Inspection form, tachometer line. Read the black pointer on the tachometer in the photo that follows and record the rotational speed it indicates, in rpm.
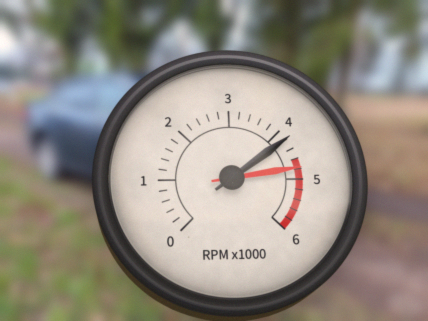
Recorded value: 4200 rpm
